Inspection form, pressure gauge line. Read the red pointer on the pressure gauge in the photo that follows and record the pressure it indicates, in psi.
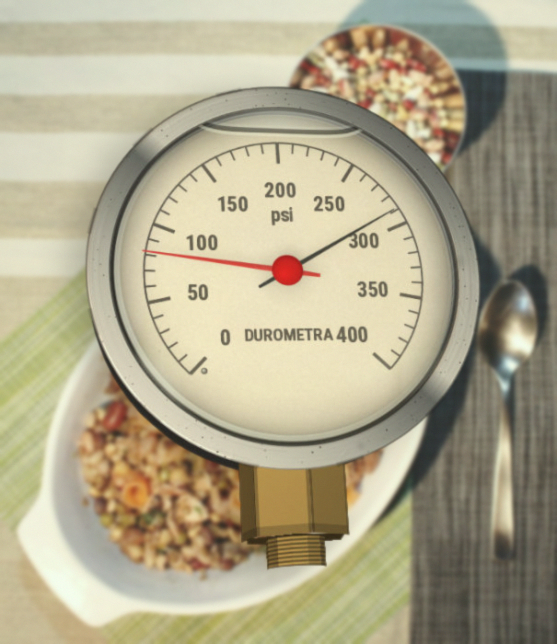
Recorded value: 80 psi
